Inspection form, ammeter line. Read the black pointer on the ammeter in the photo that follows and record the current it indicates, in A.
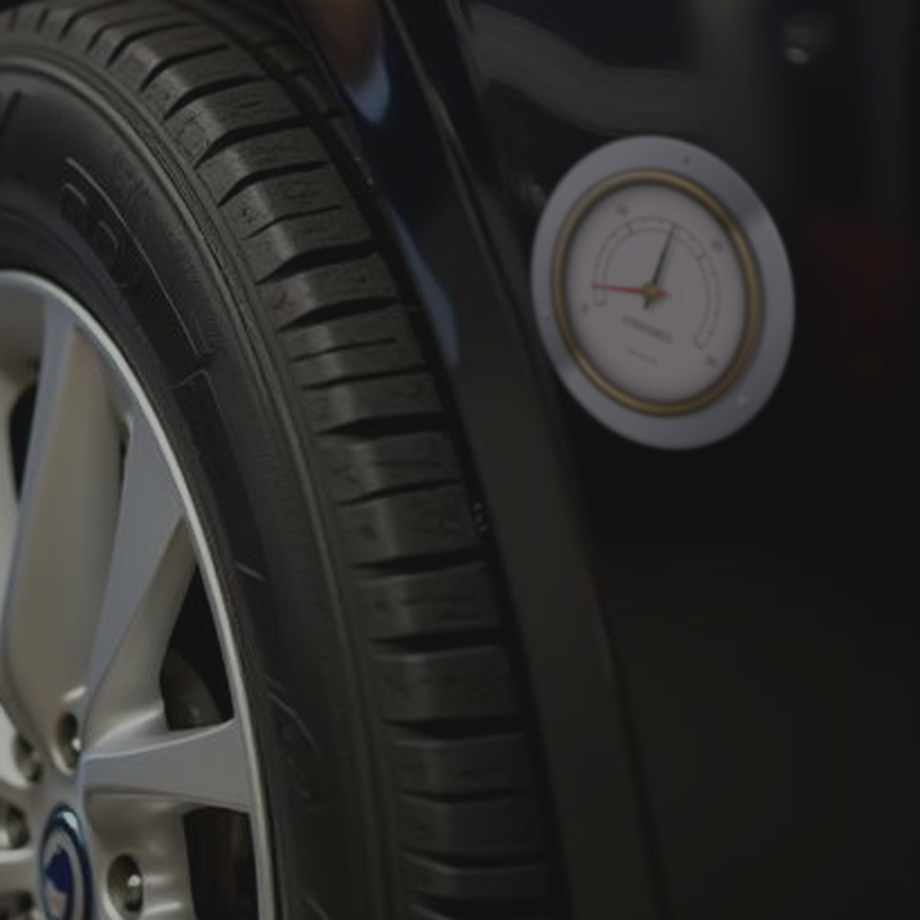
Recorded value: 16 A
